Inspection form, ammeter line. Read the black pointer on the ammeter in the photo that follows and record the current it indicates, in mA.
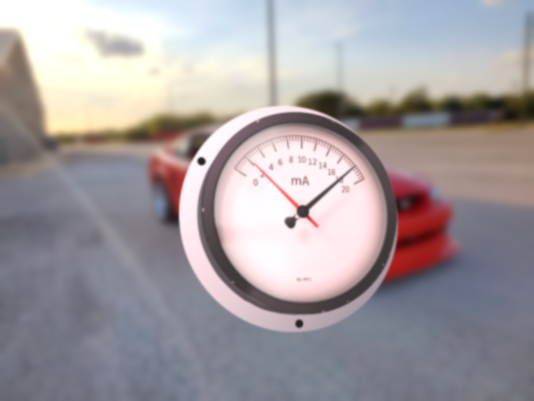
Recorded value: 18 mA
